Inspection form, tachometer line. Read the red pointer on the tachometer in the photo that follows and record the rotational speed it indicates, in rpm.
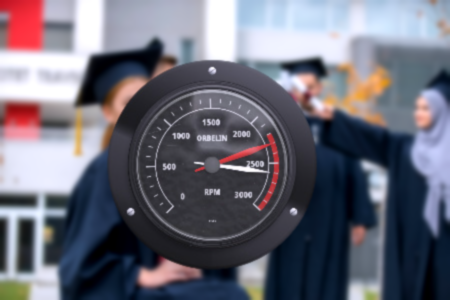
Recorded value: 2300 rpm
